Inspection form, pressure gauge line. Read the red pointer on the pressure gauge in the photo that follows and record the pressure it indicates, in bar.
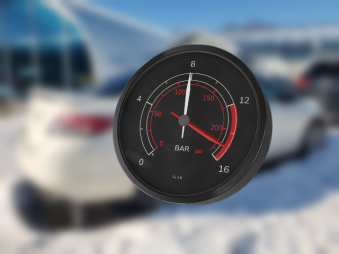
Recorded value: 15 bar
